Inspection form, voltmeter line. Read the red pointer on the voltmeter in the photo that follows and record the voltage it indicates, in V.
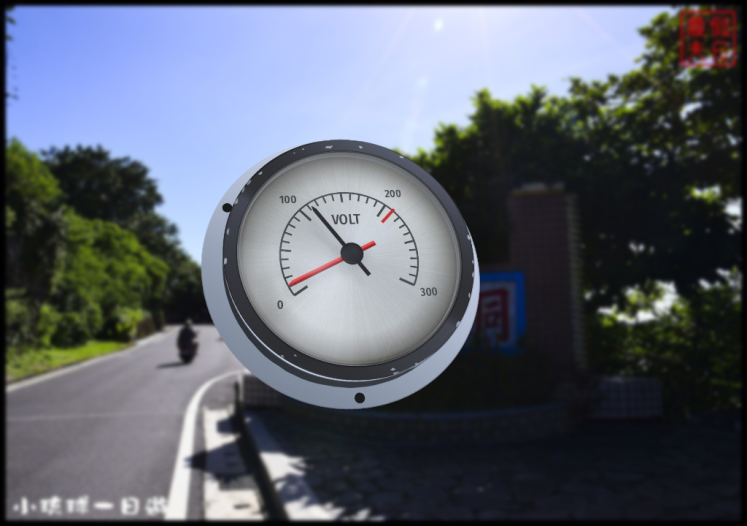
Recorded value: 10 V
